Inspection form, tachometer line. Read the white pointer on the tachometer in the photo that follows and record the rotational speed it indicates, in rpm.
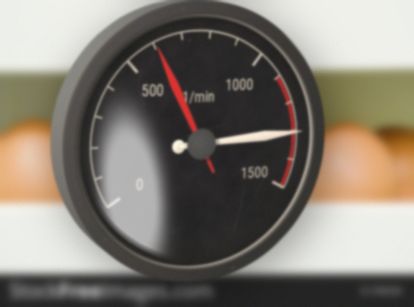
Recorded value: 1300 rpm
